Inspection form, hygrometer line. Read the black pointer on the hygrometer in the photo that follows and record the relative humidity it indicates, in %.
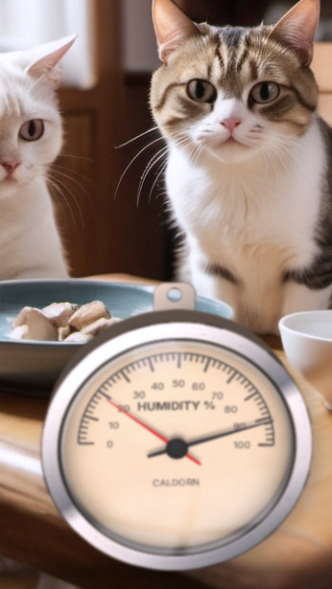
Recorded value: 90 %
